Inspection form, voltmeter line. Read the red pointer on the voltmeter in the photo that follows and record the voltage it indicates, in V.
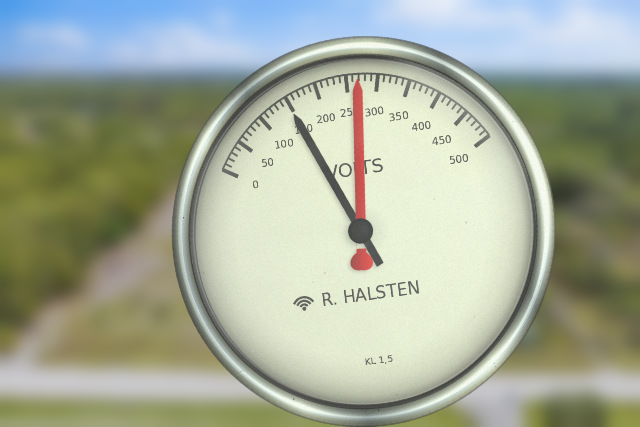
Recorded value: 270 V
